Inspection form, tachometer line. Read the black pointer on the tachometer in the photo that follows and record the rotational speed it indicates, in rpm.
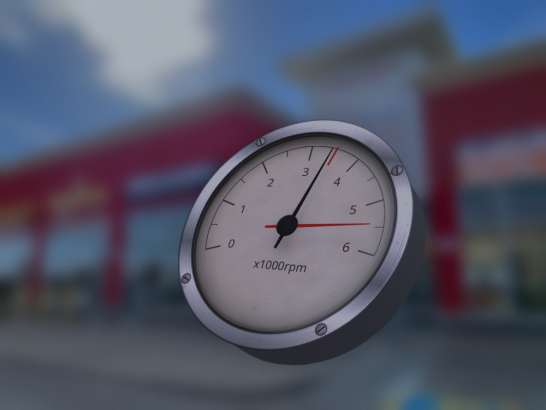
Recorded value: 3500 rpm
